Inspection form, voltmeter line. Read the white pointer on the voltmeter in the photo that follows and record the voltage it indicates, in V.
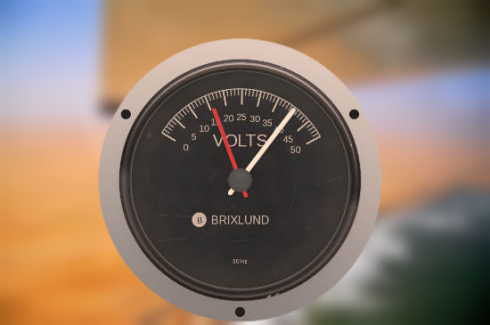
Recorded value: 40 V
